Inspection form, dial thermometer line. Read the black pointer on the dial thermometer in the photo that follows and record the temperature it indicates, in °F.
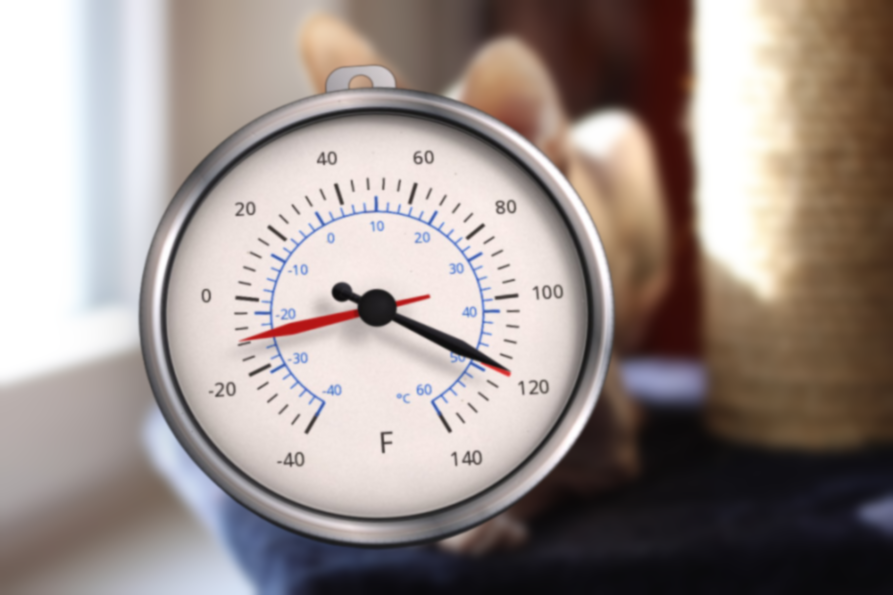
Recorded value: 120 °F
